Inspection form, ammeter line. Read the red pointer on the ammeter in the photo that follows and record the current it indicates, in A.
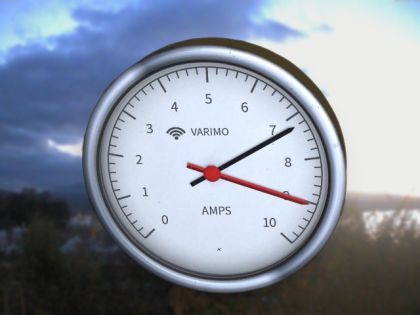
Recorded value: 9 A
